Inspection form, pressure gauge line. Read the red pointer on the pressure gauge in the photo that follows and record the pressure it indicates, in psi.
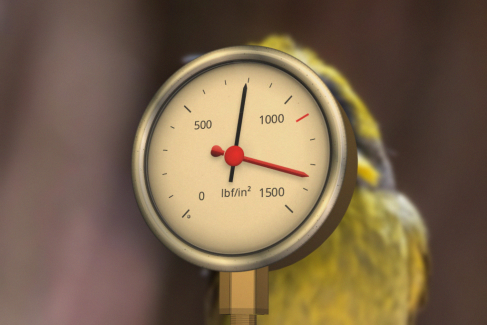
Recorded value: 1350 psi
